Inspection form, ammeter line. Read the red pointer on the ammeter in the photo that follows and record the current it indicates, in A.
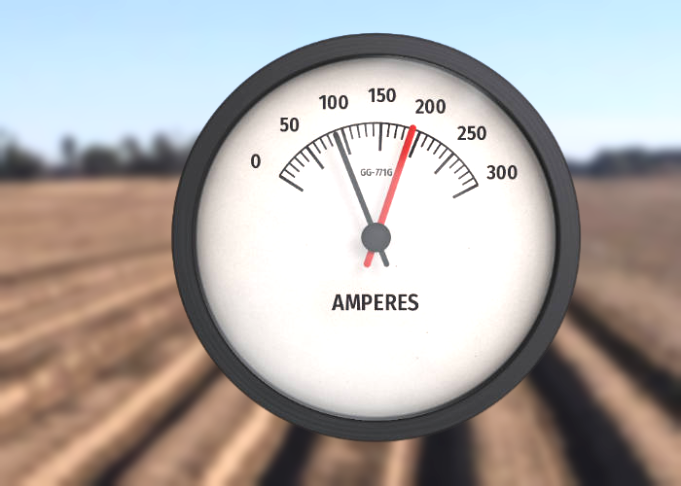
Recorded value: 190 A
